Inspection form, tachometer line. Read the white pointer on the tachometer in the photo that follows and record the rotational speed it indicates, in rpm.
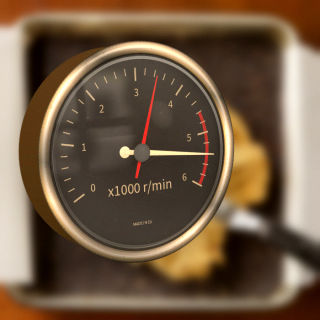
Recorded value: 5400 rpm
